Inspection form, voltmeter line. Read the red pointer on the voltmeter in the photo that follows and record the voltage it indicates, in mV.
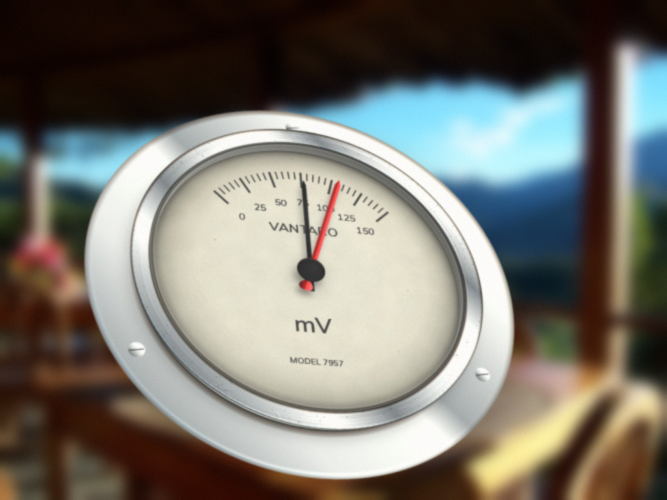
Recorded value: 105 mV
